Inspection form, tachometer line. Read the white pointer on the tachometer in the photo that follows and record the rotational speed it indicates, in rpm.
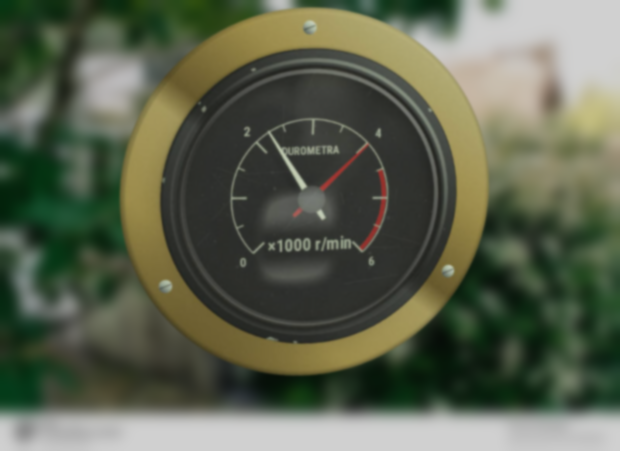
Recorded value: 2250 rpm
